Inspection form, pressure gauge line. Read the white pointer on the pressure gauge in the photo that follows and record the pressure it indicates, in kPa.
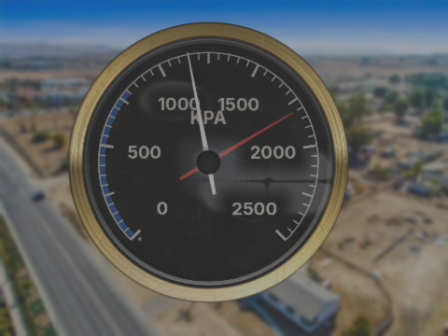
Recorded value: 1150 kPa
